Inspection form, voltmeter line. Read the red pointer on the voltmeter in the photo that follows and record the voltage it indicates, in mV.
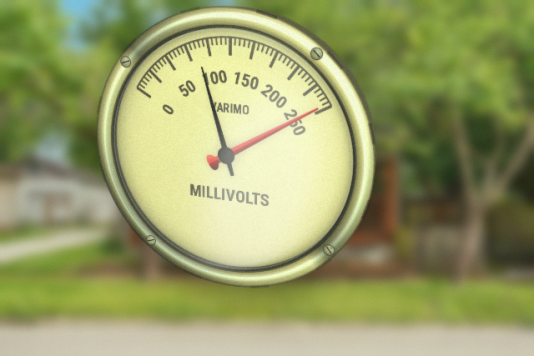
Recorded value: 245 mV
